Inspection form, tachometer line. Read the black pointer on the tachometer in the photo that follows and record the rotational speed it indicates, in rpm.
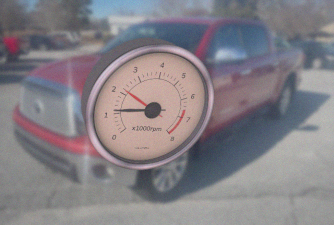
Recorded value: 1200 rpm
